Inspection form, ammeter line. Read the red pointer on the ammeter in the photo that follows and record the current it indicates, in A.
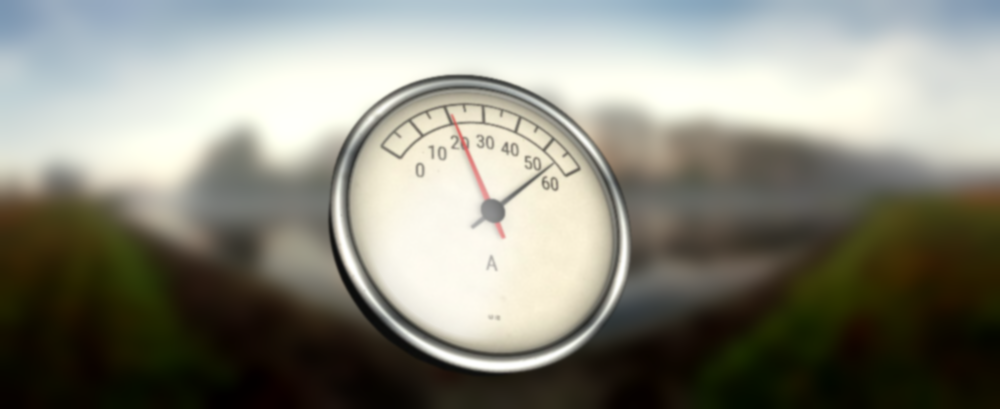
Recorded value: 20 A
